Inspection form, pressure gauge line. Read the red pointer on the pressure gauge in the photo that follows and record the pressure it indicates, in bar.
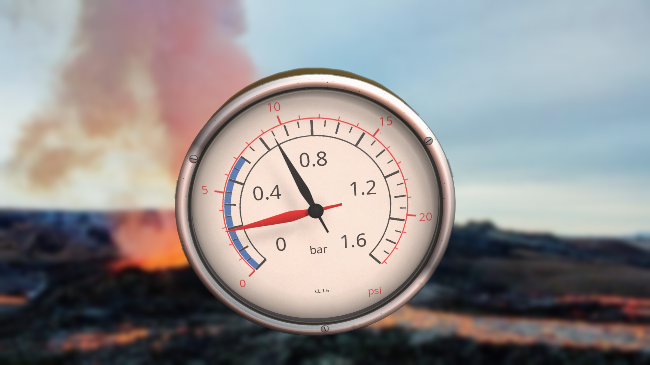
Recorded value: 0.2 bar
